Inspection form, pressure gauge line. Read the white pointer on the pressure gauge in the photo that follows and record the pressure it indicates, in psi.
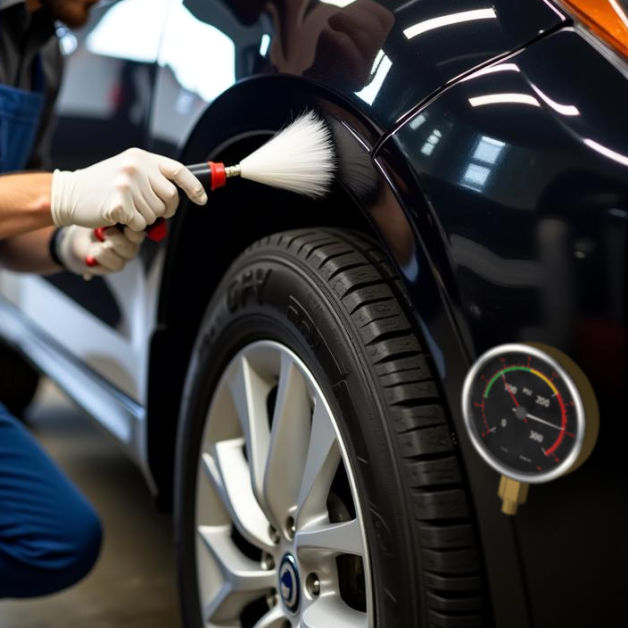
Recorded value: 250 psi
